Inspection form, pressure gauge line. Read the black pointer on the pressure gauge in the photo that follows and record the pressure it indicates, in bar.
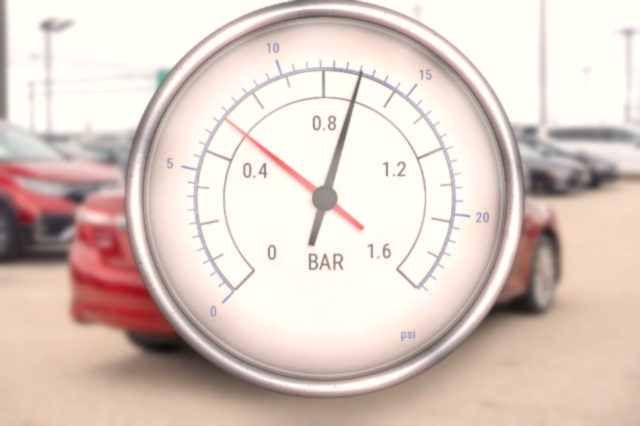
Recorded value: 0.9 bar
